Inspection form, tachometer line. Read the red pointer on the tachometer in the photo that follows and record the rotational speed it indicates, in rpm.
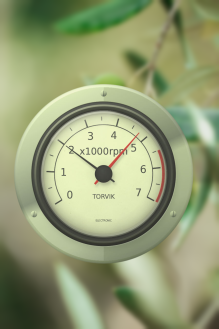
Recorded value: 4750 rpm
